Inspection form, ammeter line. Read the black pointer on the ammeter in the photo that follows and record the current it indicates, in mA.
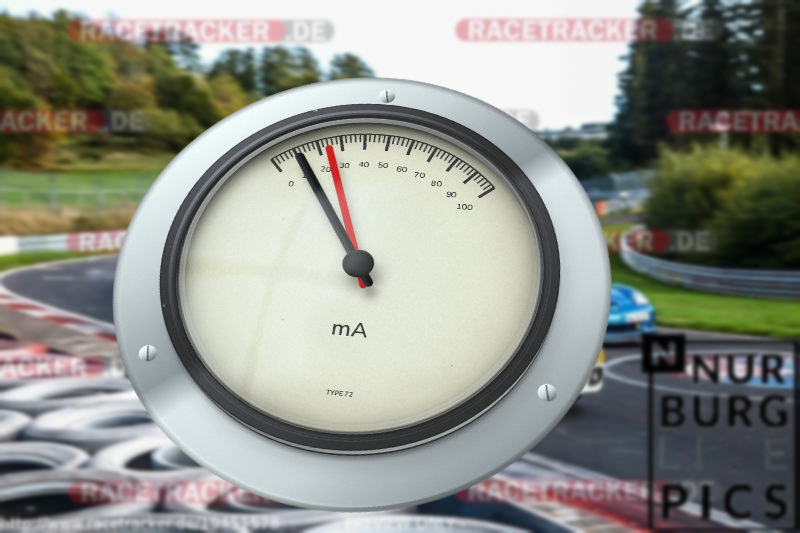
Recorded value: 10 mA
